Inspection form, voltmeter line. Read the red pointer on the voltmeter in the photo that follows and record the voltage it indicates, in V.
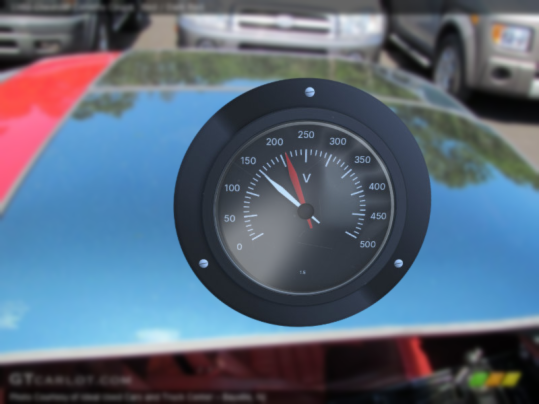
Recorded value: 210 V
